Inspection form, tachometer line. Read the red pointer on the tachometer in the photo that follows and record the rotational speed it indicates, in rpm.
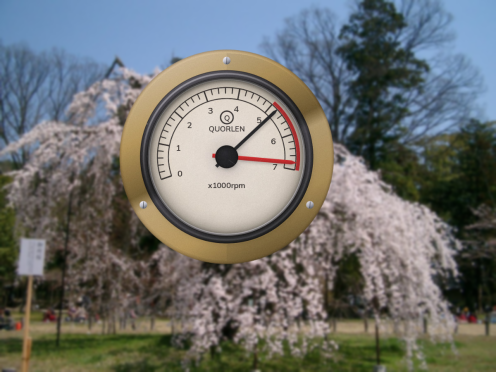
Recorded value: 6800 rpm
